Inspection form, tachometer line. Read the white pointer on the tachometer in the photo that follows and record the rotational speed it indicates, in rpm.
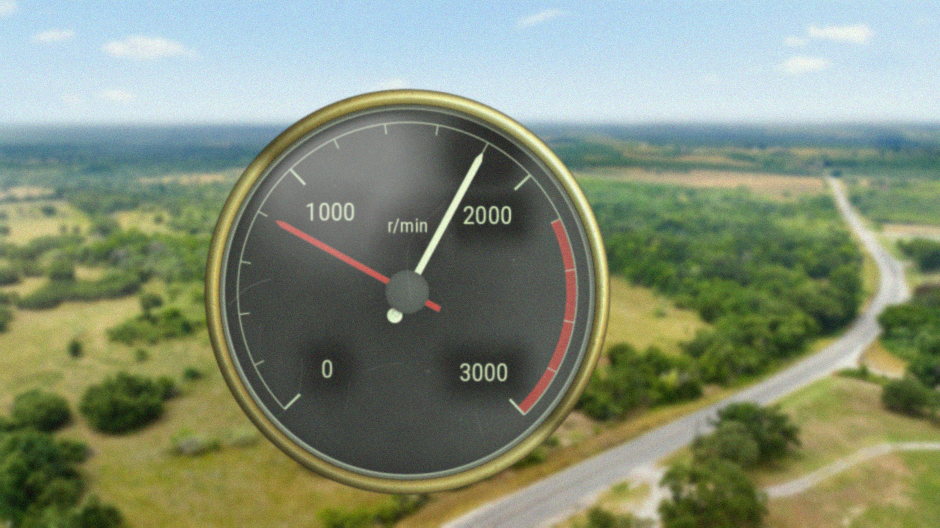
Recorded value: 1800 rpm
